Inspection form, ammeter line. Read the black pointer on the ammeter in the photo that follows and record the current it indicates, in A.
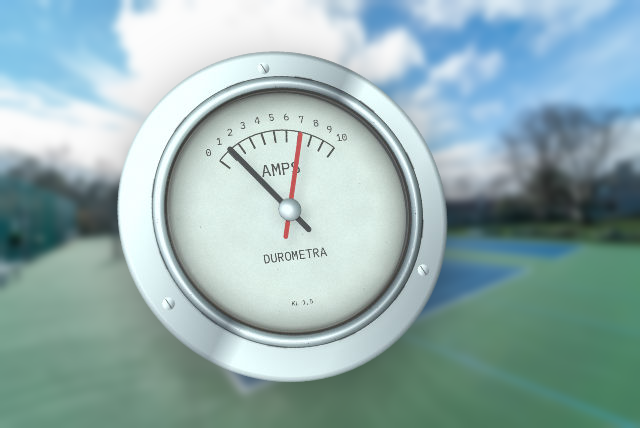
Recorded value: 1 A
